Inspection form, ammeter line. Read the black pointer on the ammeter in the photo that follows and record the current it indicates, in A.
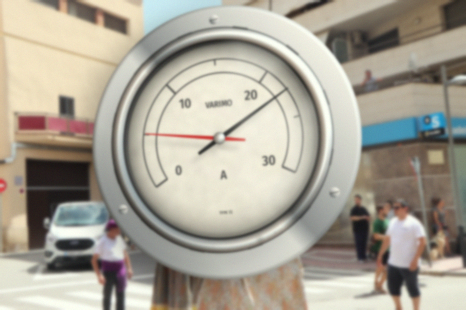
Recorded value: 22.5 A
